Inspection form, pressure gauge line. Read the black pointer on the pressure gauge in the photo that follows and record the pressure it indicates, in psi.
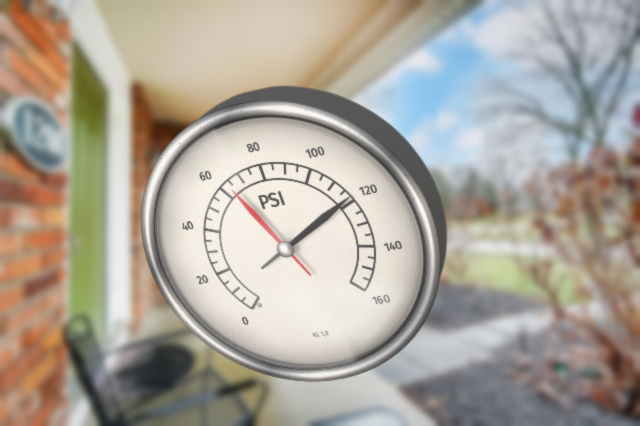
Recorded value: 117.5 psi
